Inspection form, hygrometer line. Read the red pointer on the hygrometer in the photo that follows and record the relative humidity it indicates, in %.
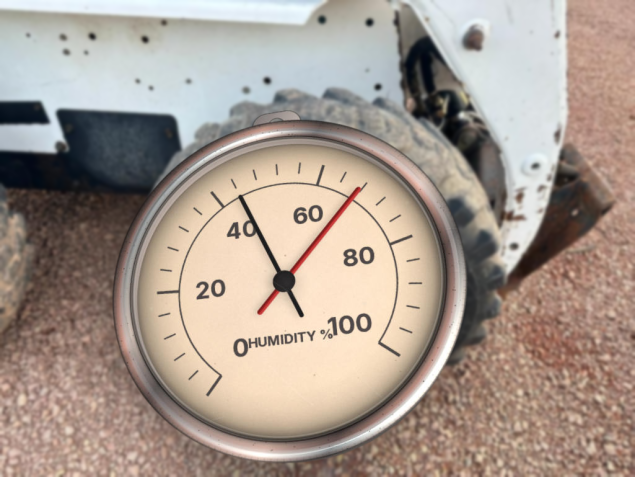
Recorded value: 68 %
